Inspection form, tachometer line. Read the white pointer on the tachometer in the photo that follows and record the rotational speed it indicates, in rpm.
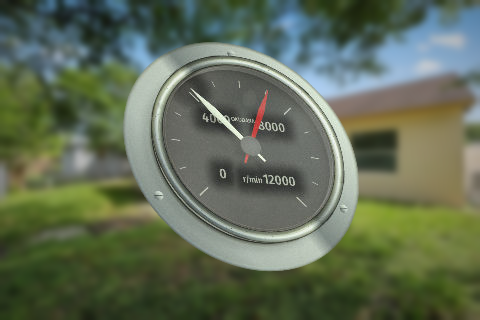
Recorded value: 4000 rpm
